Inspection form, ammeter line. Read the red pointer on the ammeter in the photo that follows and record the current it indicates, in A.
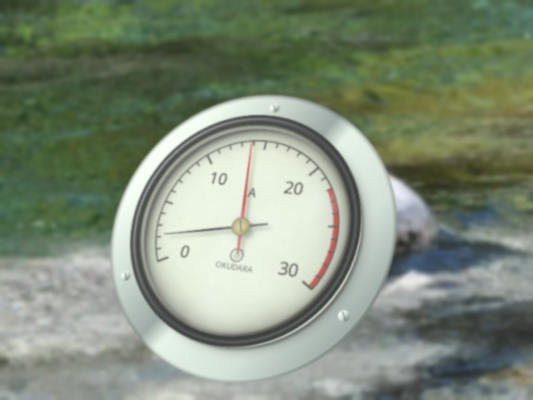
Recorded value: 14 A
